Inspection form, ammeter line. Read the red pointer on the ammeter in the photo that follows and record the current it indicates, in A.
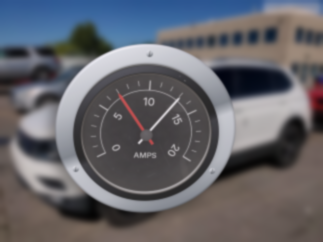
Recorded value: 7 A
